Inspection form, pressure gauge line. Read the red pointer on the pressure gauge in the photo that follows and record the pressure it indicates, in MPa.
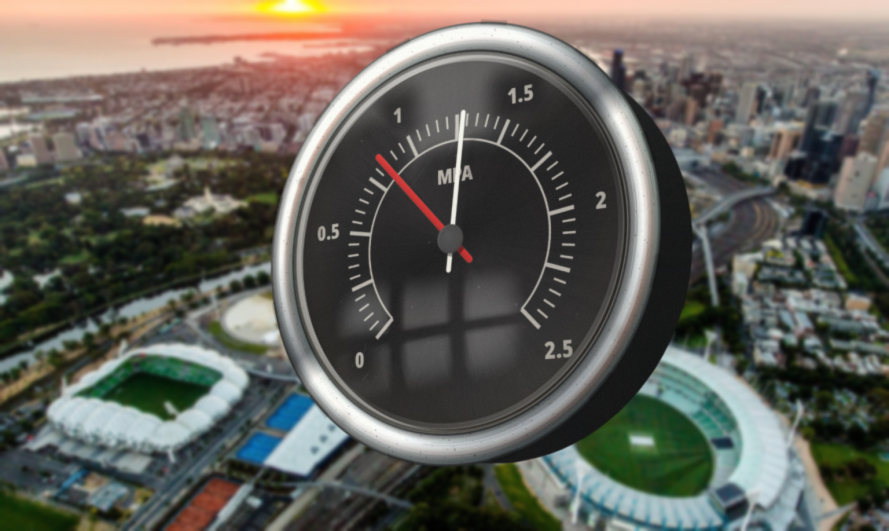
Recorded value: 0.85 MPa
